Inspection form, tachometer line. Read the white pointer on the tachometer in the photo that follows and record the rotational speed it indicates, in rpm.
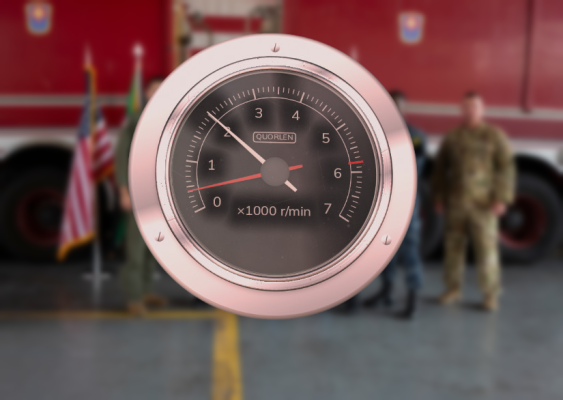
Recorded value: 2000 rpm
